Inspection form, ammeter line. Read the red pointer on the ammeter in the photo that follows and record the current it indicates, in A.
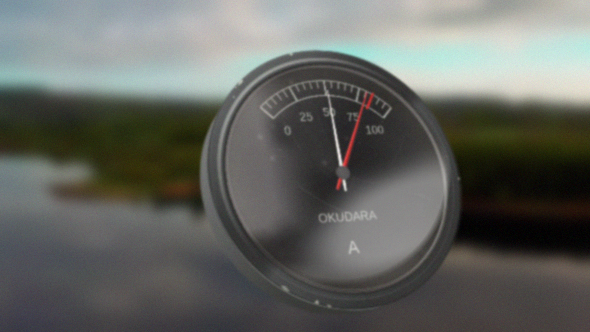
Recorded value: 80 A
